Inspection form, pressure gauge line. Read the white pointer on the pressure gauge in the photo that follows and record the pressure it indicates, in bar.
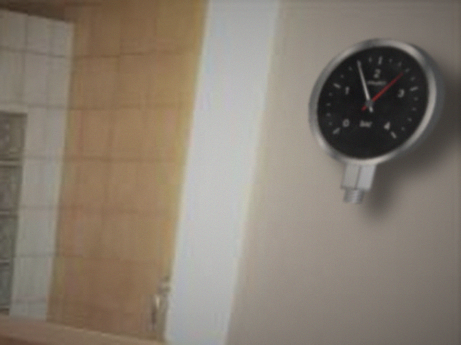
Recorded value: 1.6 bar
